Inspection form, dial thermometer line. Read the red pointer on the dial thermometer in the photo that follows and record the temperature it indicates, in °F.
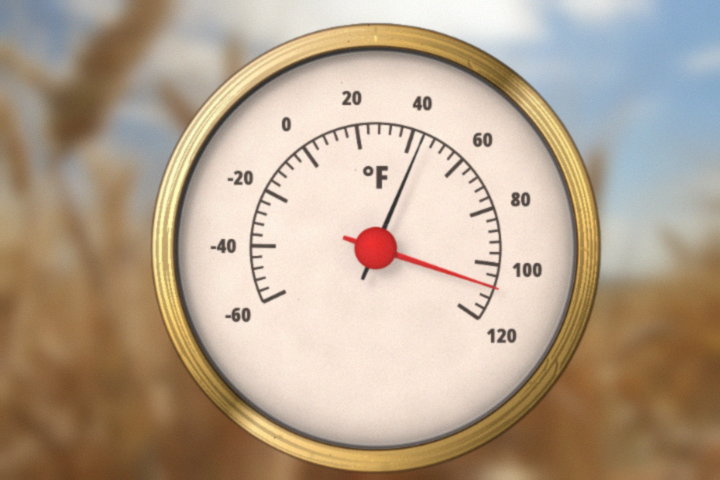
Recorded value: 108 °F
